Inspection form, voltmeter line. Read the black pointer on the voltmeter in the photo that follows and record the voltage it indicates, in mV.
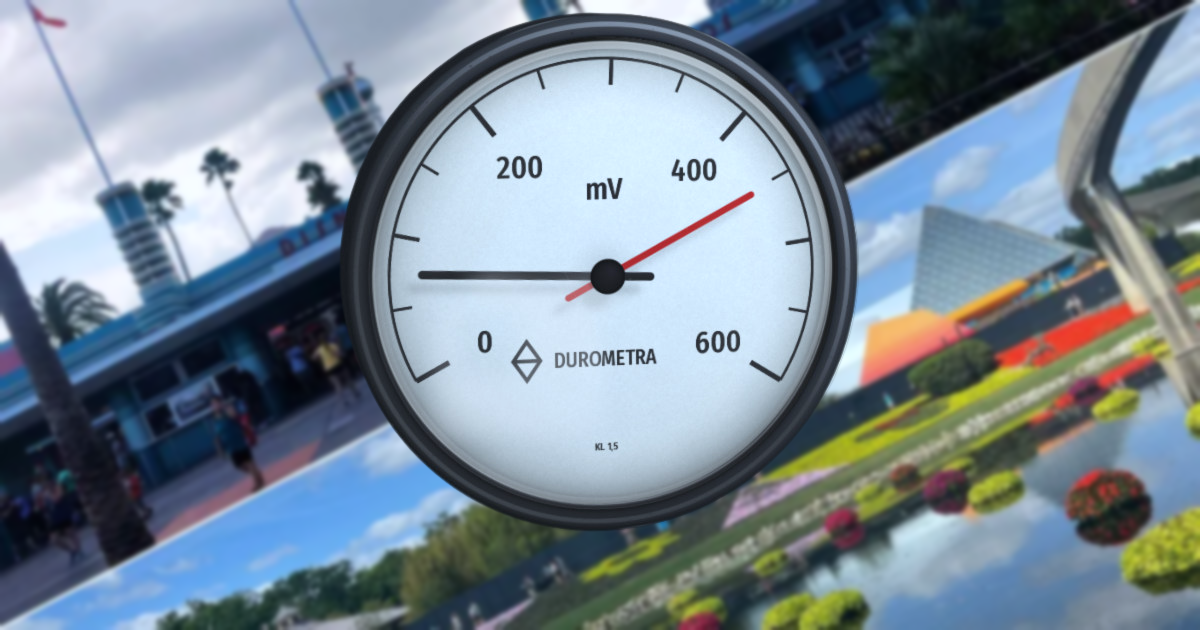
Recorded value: 75 mV
